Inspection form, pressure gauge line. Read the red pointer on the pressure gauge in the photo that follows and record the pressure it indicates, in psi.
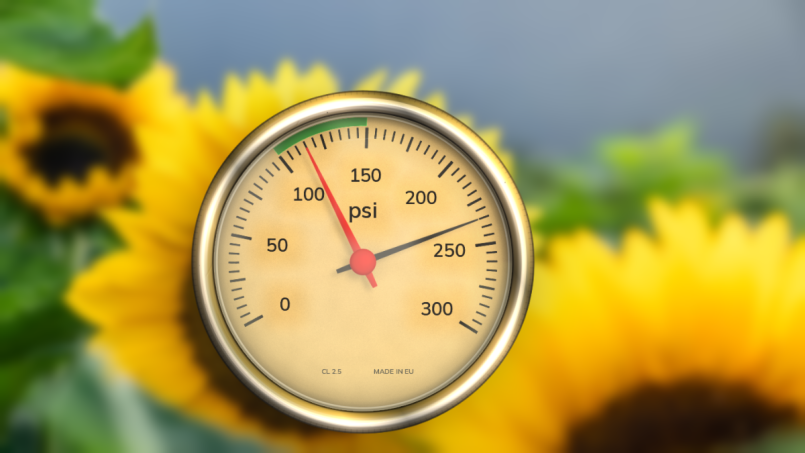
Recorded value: 115 psi
